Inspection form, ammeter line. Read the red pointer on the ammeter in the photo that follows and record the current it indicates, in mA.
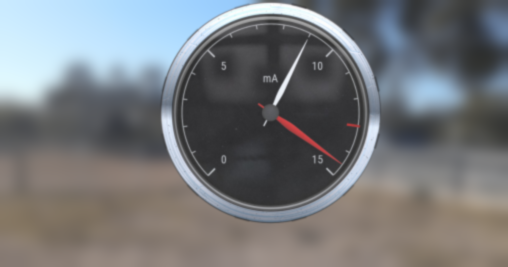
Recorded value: 14.5 mA
